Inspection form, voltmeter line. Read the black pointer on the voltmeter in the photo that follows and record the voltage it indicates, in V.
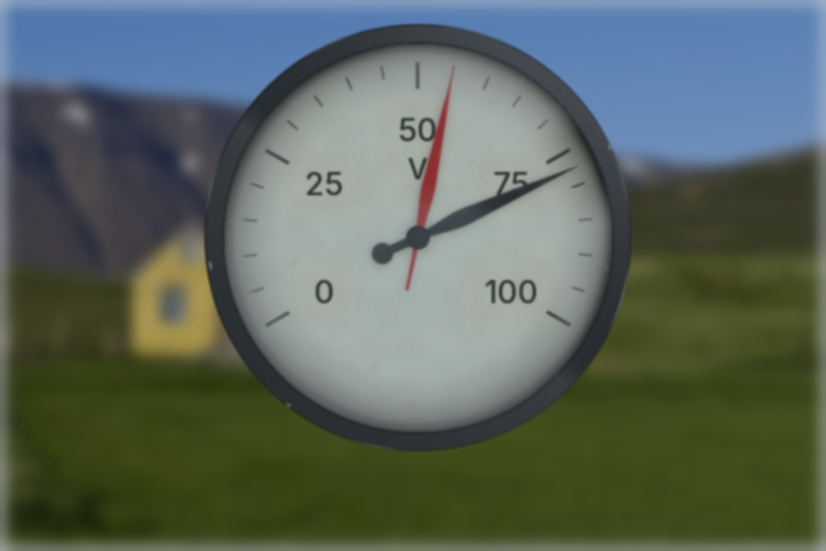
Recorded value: 77.5 V
